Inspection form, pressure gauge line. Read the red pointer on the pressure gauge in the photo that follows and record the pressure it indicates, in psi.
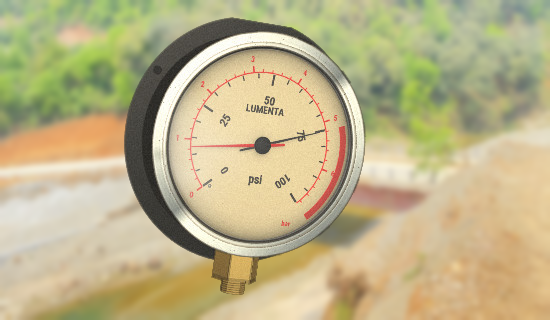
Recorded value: 12.5 psi
